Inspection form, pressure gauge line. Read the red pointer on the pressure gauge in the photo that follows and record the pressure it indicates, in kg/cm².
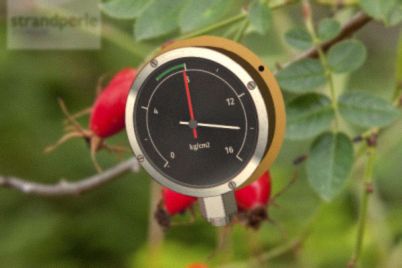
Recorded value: 8 kg/cm²
